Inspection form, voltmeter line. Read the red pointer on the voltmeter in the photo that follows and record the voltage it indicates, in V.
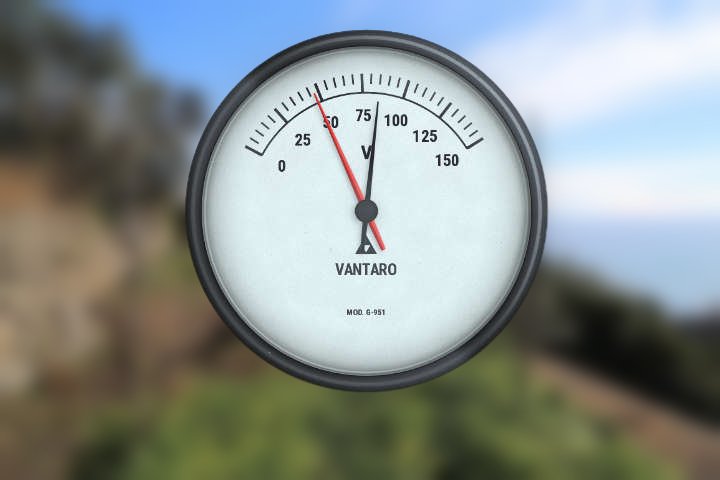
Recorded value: 47.5 V
